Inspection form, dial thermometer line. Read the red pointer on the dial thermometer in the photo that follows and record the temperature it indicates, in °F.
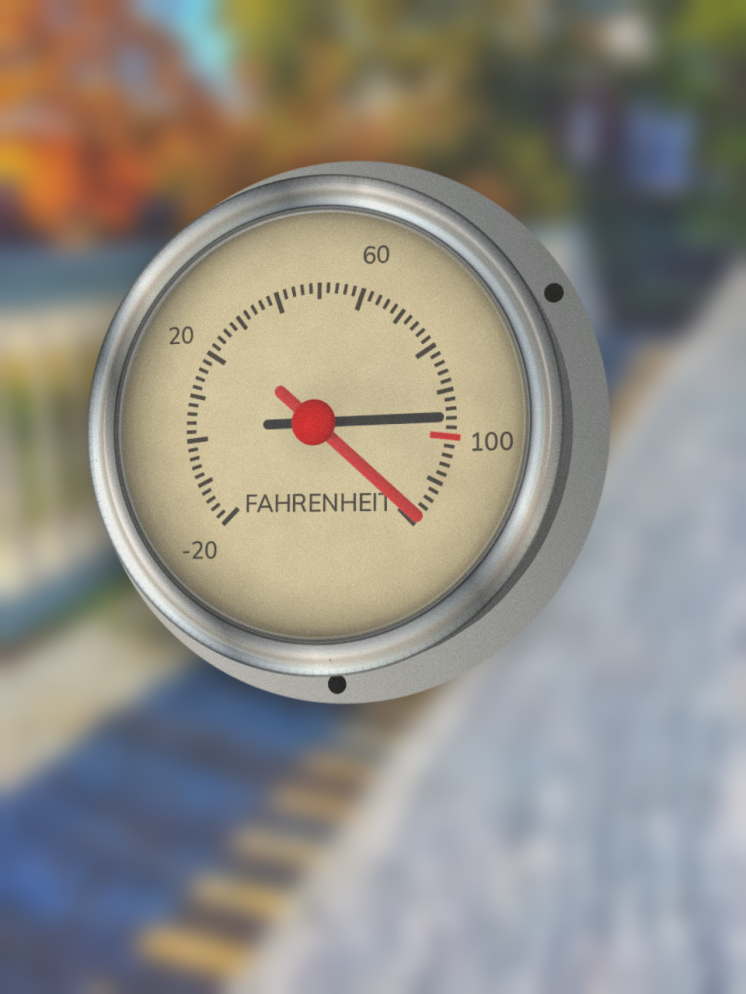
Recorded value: 118 °F
